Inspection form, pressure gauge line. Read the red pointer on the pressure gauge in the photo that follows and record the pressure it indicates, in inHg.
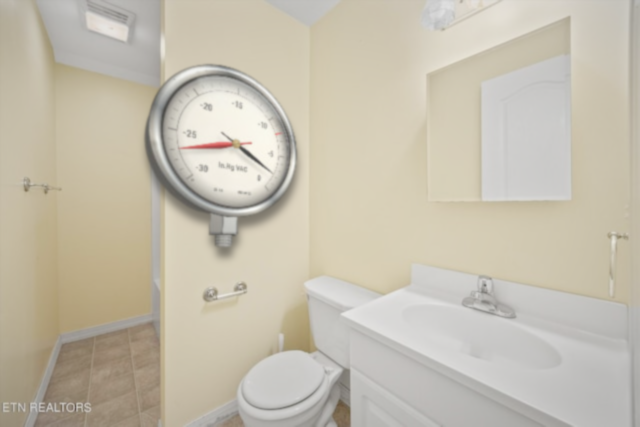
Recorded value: -27 inHg
